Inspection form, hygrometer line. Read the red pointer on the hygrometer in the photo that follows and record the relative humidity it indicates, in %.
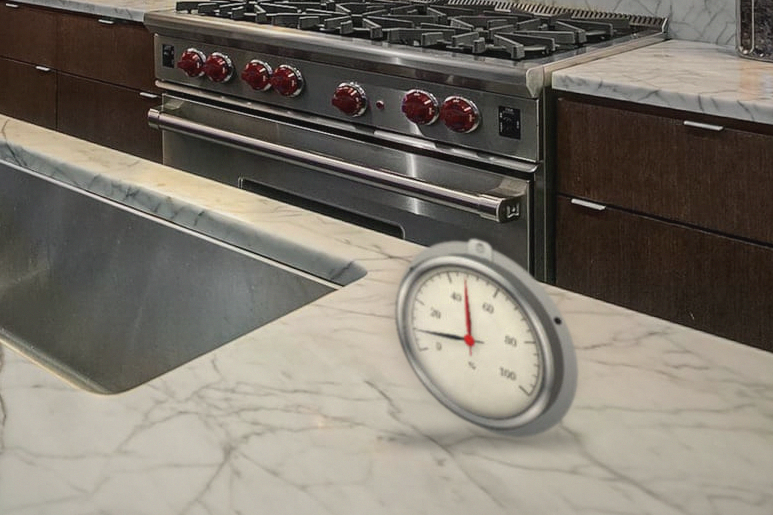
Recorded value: 48 %
